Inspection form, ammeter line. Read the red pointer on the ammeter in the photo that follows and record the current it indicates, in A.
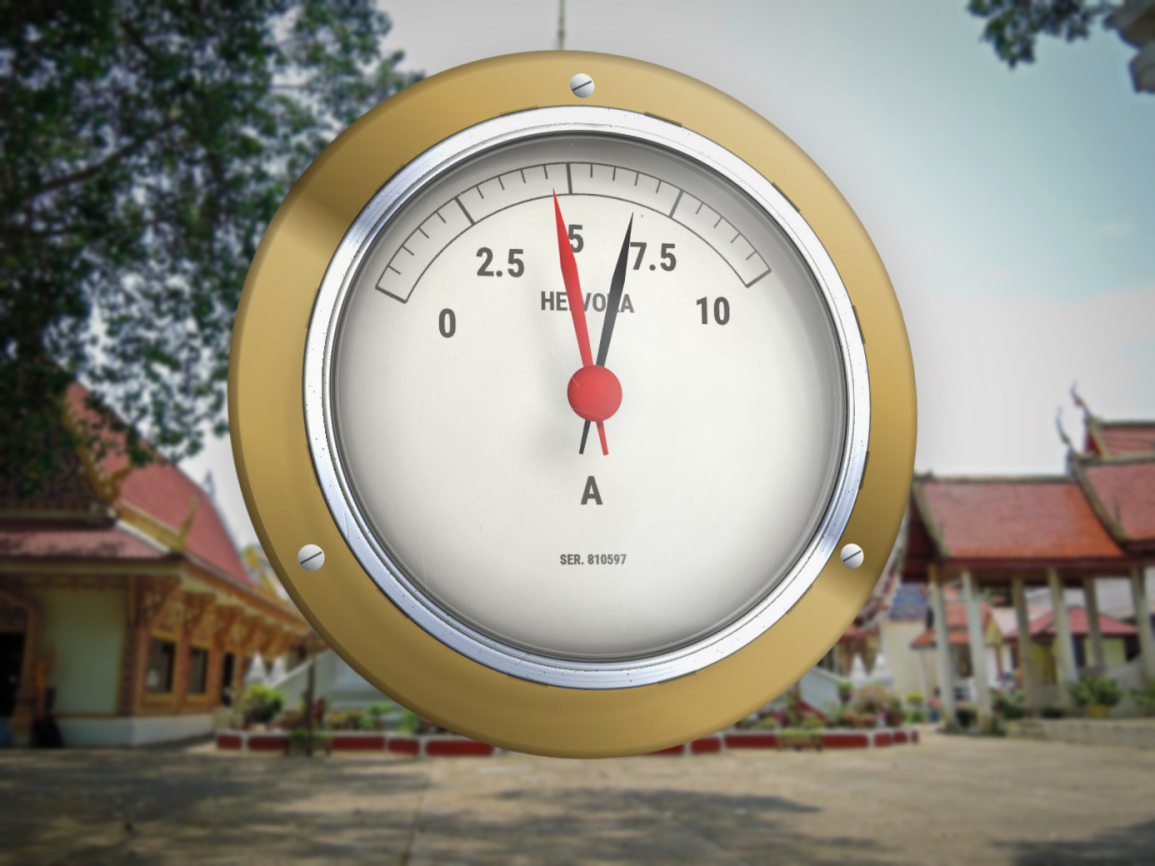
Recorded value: 4.5 A
